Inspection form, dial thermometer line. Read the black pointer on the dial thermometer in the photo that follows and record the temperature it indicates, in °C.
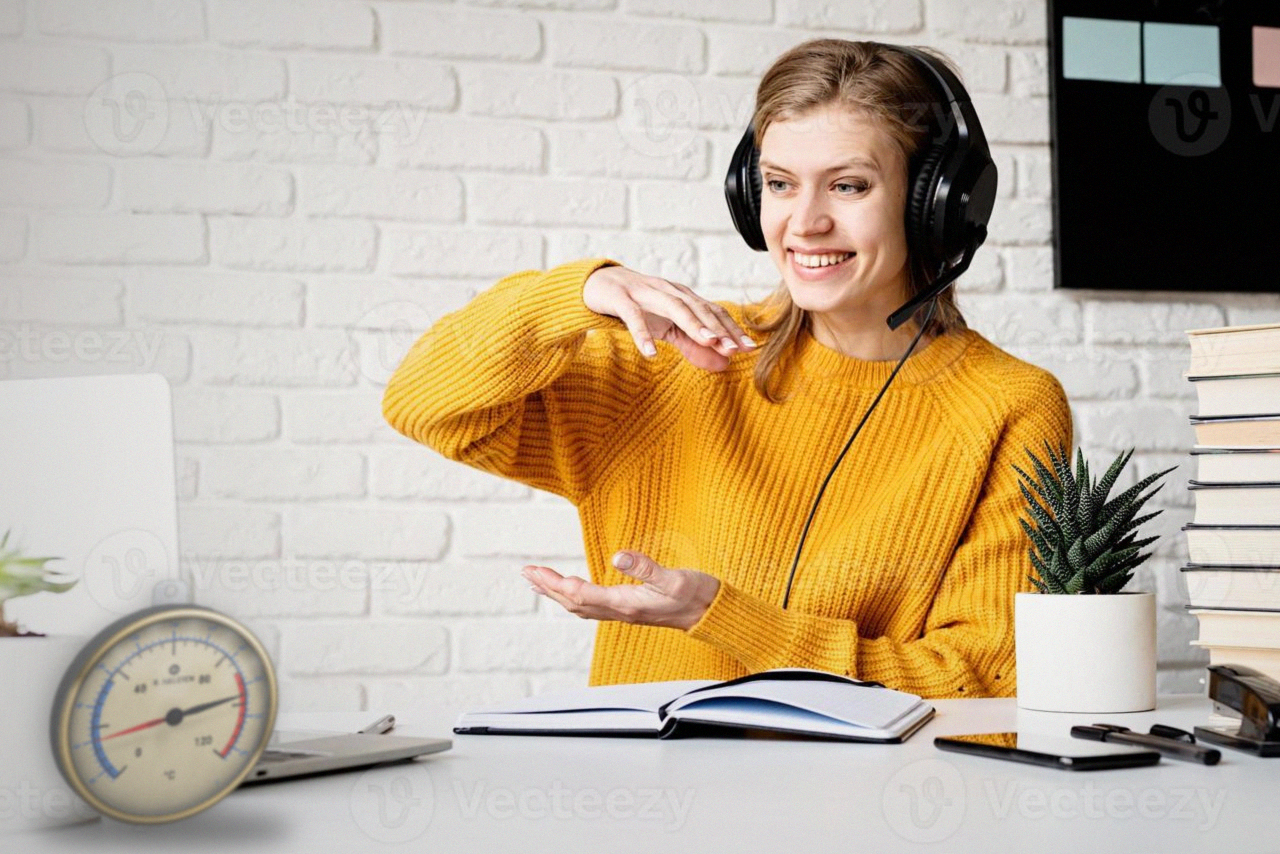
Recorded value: 96 °C
